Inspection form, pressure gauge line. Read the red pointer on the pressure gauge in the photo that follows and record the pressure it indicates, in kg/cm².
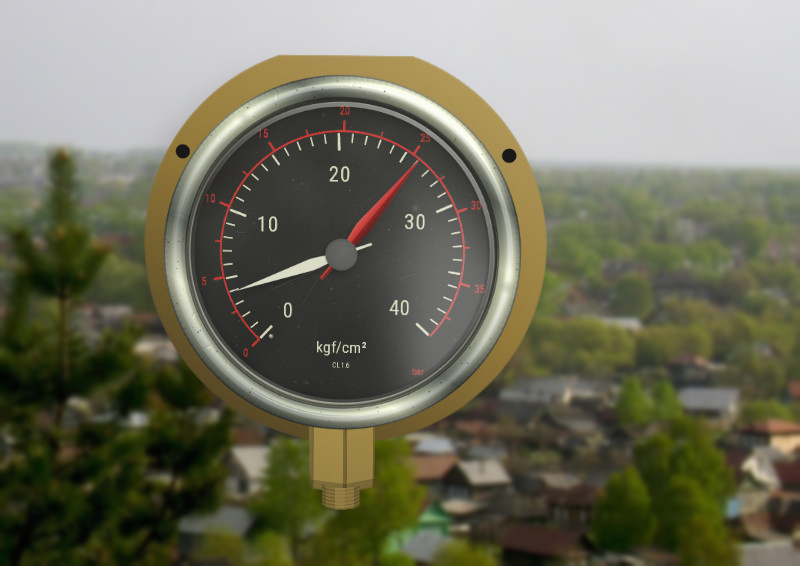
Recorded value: 26 kg/cm²
